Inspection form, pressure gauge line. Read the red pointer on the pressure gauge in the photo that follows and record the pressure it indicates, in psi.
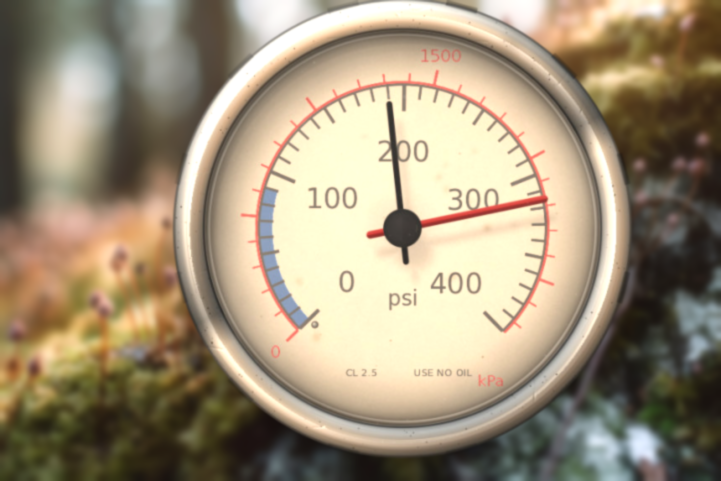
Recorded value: 315 psi
